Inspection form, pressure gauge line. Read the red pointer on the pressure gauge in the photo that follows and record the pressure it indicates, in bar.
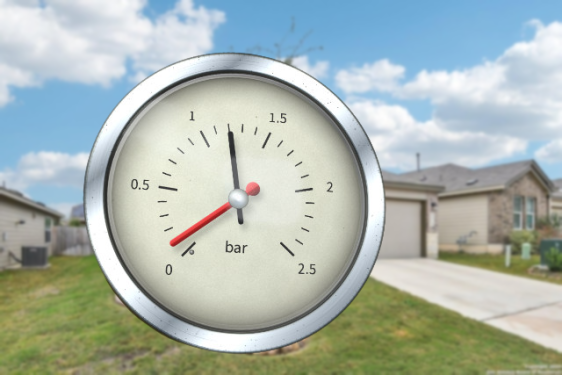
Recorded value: 0.1 bar
